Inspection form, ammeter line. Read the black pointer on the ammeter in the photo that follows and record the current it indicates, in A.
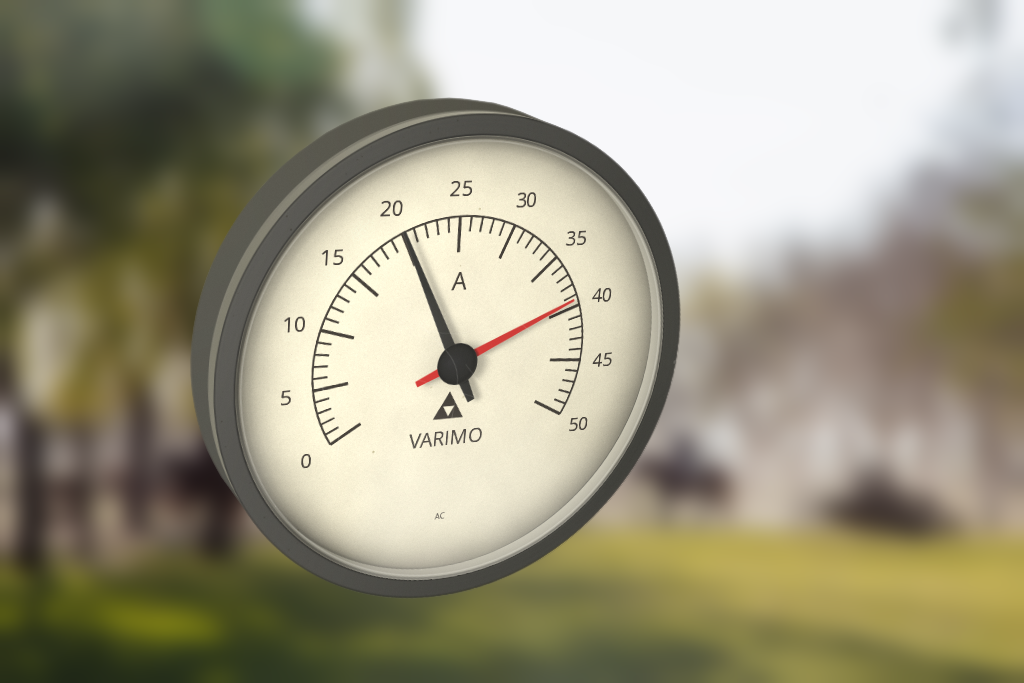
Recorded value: 20 A
